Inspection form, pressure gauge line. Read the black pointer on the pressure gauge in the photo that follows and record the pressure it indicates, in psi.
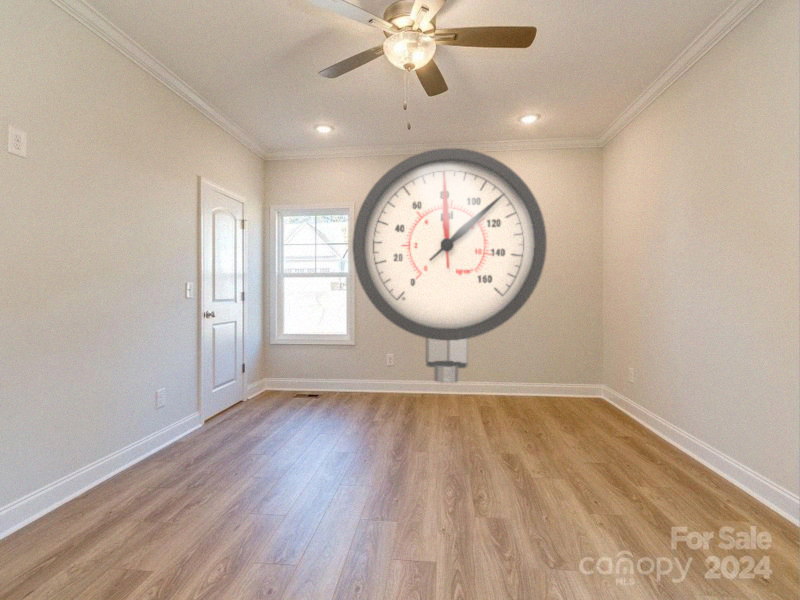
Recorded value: 110 psi
